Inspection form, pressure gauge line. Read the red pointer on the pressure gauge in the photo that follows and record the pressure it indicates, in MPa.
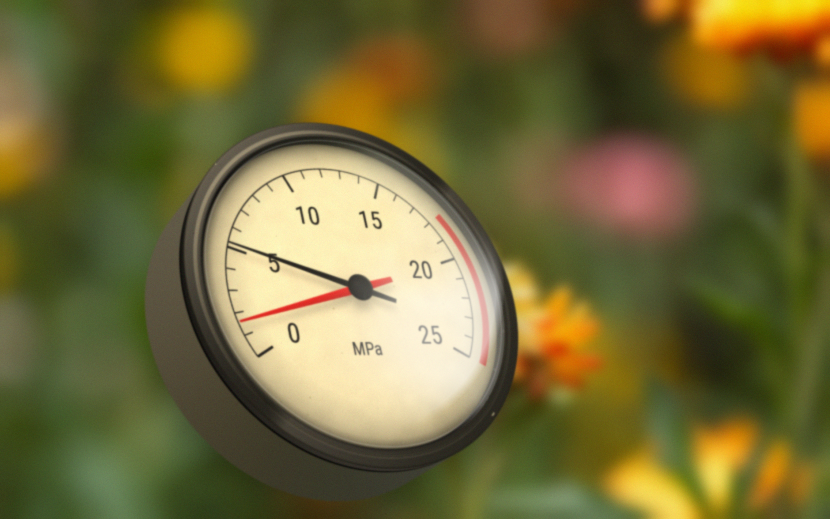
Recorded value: 1.5 MPa
